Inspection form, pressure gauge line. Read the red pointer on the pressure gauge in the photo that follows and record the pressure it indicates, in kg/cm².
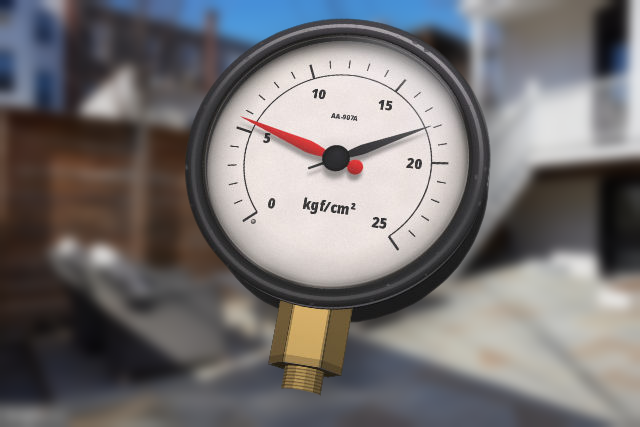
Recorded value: 5.5 kg/cm²
